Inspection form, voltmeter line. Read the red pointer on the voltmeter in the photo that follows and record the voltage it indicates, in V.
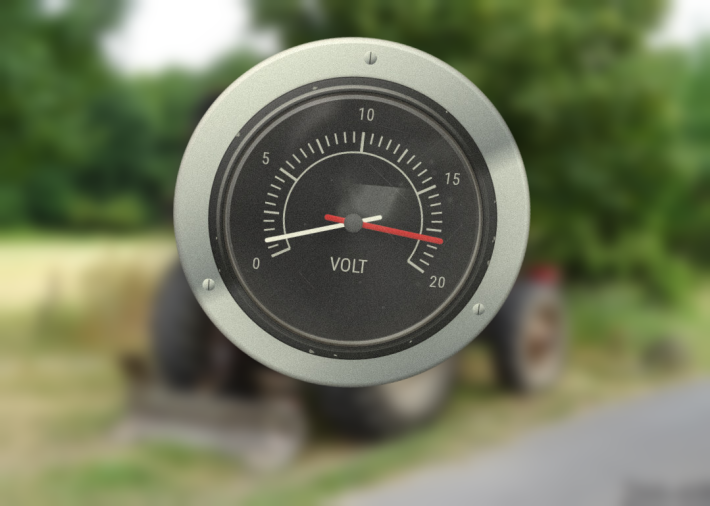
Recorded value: 18 V
